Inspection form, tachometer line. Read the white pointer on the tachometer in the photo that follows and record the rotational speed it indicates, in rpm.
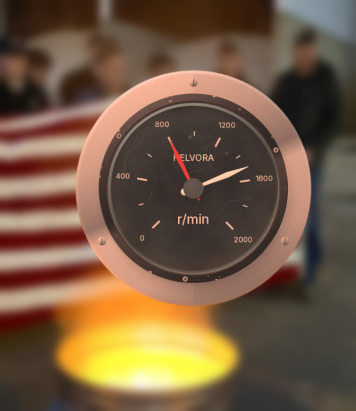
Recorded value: 1500 rpm
